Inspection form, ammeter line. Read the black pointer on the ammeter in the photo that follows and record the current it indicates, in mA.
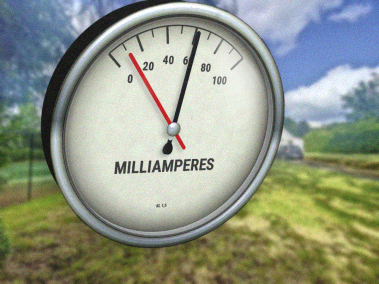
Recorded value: 60 mA
